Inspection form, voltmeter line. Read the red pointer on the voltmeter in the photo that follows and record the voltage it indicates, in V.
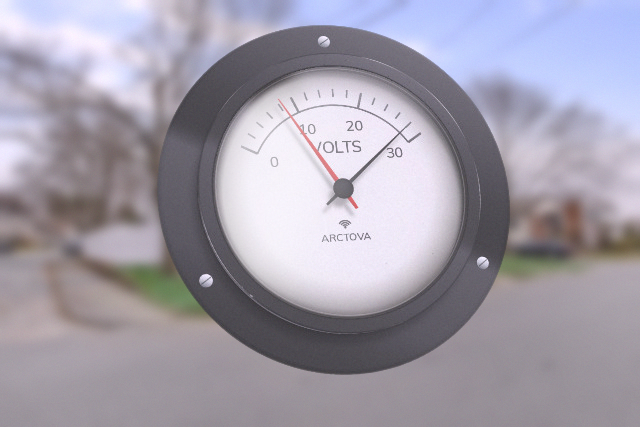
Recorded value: 8 V
